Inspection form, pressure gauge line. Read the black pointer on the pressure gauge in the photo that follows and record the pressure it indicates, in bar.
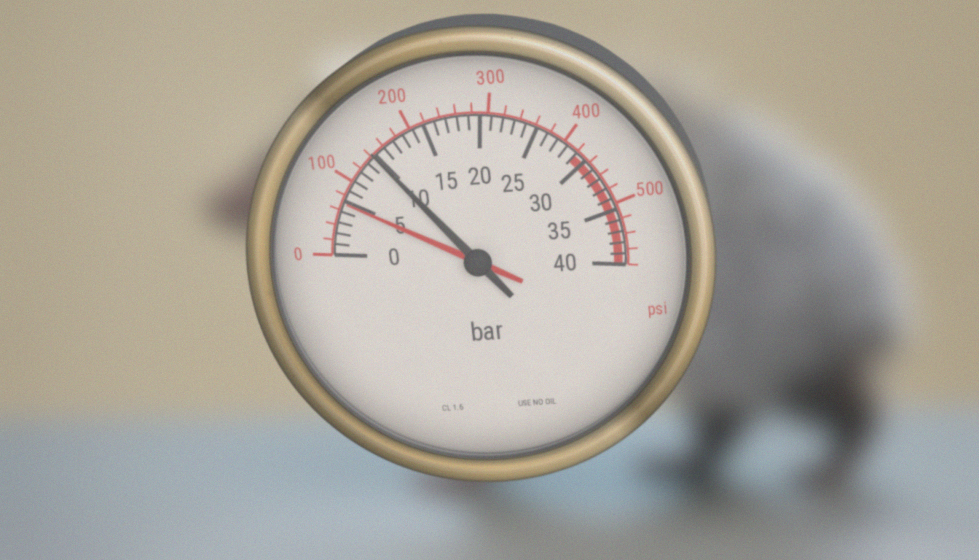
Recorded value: 10 bar
